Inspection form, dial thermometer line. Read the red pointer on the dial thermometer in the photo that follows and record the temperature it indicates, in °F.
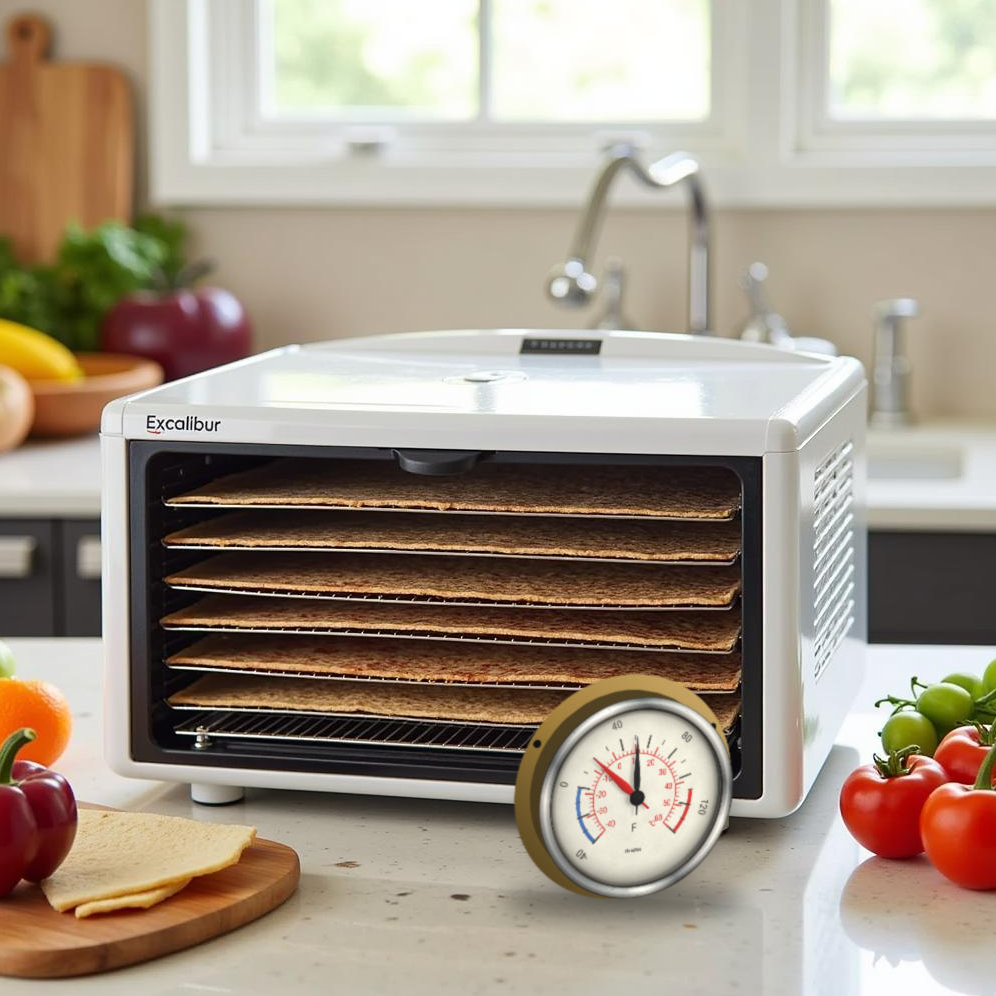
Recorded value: 20 °F
